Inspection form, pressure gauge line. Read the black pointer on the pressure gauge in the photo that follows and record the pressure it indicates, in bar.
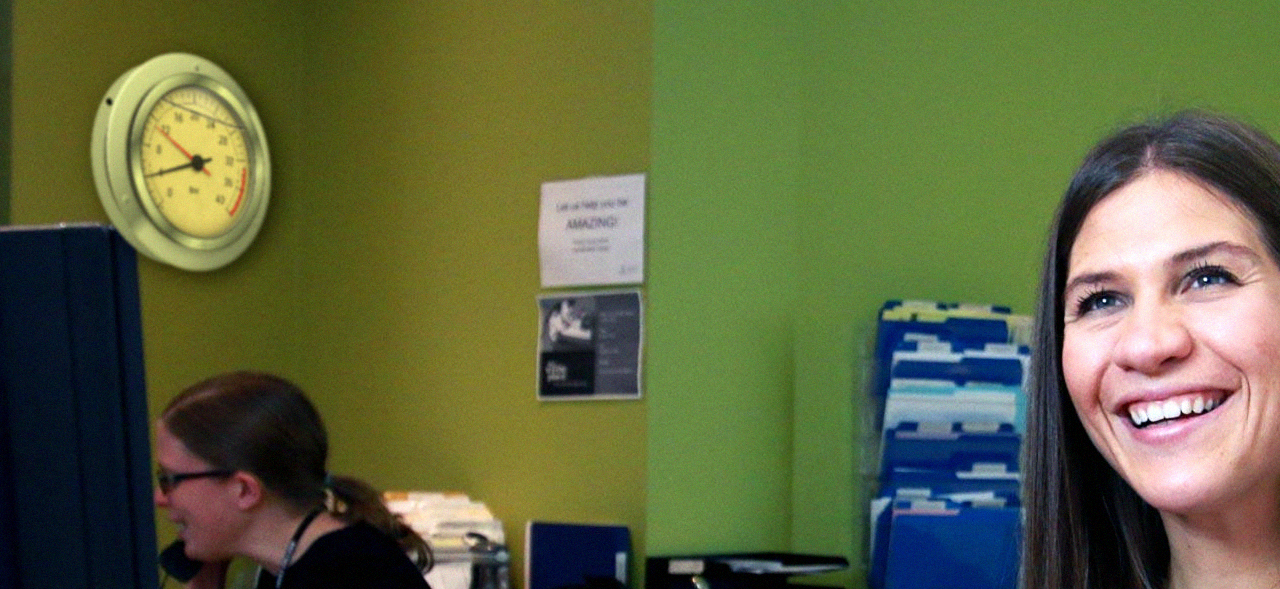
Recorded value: 4 bar
